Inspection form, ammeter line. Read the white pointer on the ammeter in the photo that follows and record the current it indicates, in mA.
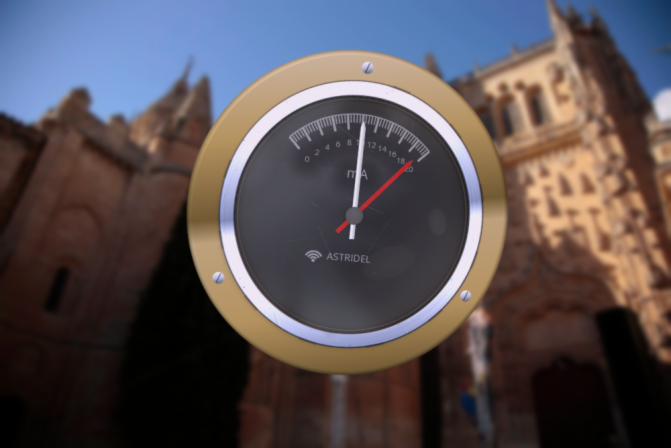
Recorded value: 10 mA
